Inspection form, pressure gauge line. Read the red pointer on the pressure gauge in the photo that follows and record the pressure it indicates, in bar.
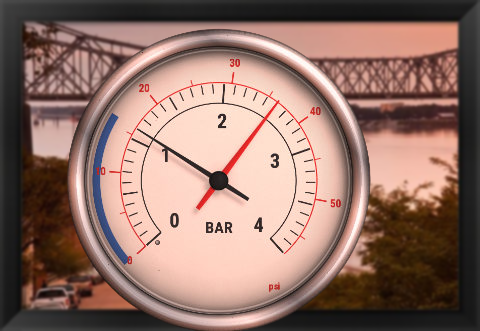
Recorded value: 2.5 bar
